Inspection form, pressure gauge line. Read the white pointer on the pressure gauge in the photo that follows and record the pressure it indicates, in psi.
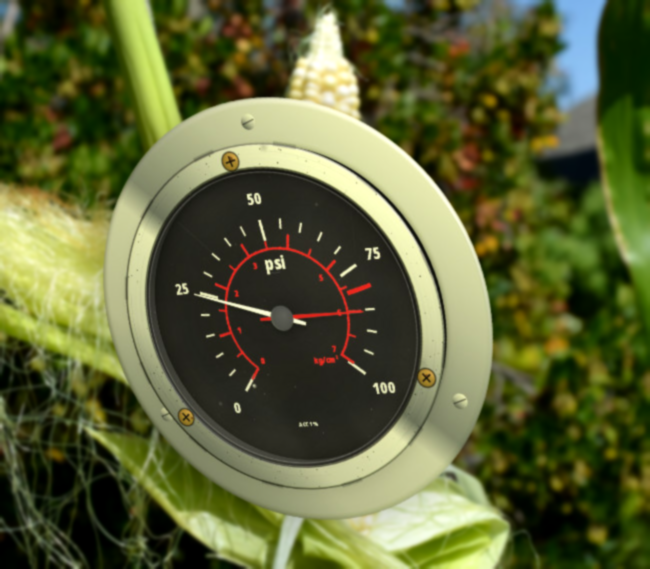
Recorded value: 25 psi
